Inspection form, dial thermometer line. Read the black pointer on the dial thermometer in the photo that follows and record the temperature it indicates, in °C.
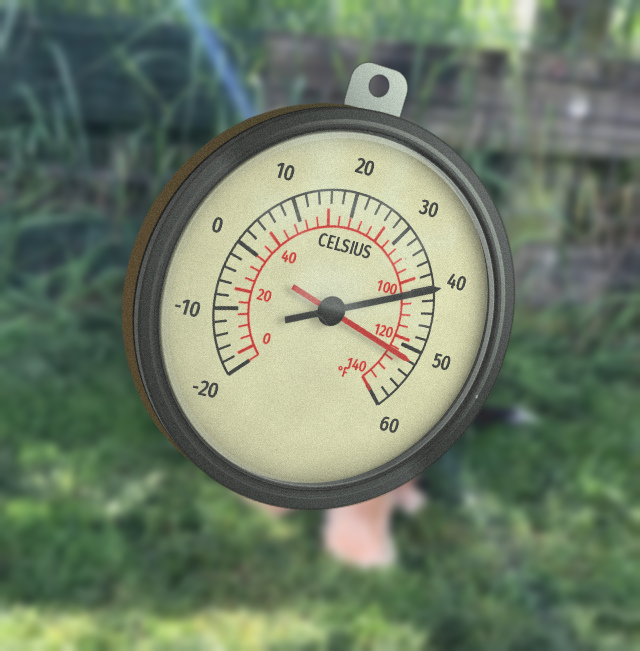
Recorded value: 40 °C
